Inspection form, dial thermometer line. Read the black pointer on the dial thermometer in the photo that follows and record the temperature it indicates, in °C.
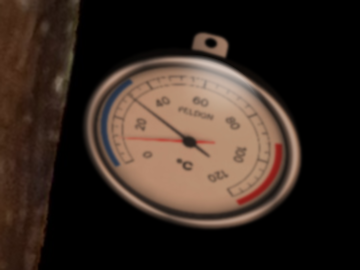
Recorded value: 32 °C
